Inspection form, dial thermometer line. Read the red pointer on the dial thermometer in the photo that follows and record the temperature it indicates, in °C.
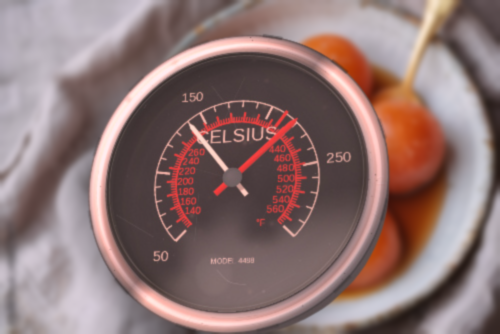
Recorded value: 220 °C
